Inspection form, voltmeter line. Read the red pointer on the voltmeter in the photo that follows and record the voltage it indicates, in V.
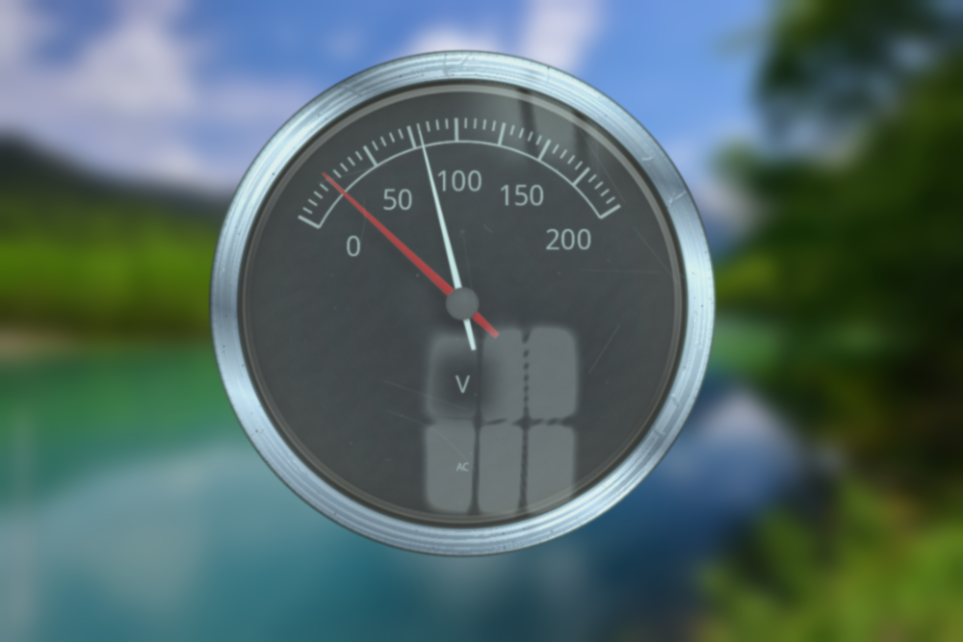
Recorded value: 25 V
